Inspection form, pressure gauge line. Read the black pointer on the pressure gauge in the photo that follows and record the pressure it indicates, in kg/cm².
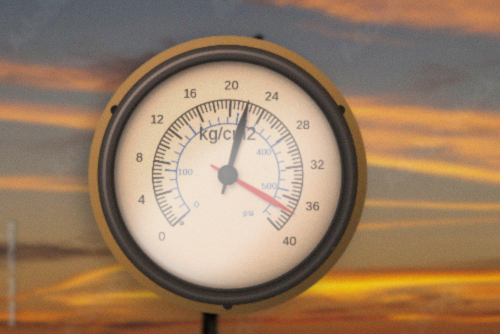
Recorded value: 22 kg/cm²
